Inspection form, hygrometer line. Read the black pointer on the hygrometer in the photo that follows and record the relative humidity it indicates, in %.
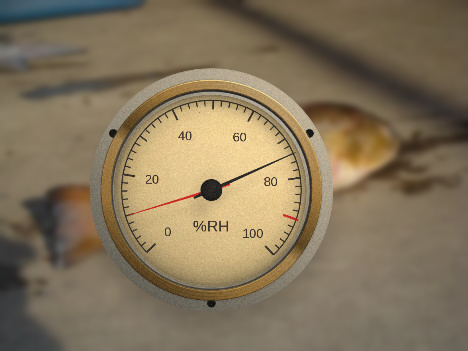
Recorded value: 74 %
